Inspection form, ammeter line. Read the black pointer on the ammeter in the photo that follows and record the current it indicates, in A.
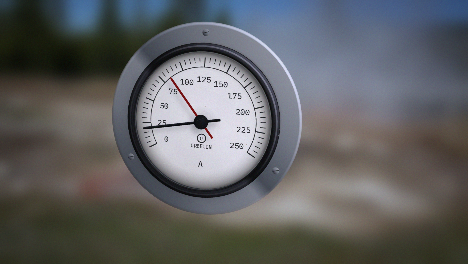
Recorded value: 20 A
